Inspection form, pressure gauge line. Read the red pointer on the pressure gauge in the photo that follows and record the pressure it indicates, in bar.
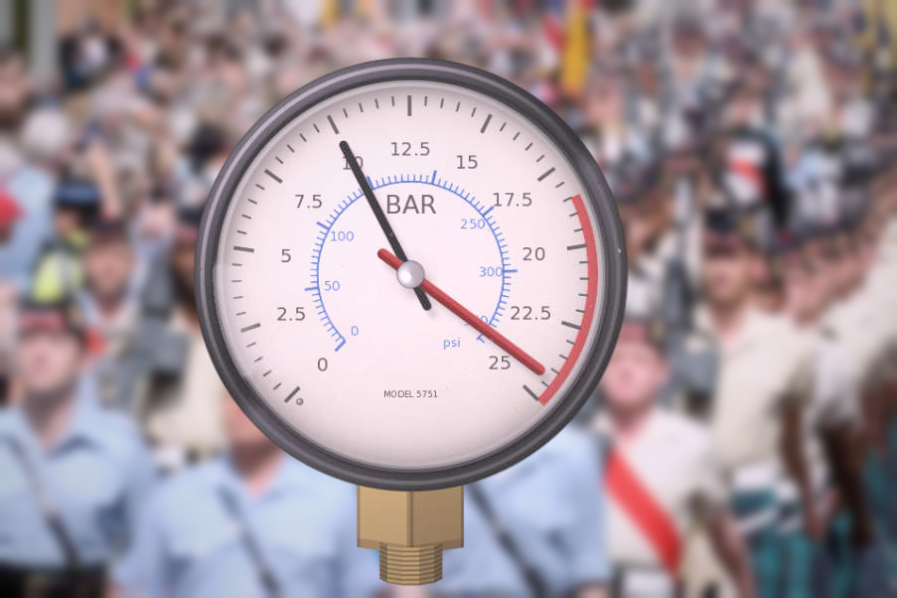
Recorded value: 24.25 bar
